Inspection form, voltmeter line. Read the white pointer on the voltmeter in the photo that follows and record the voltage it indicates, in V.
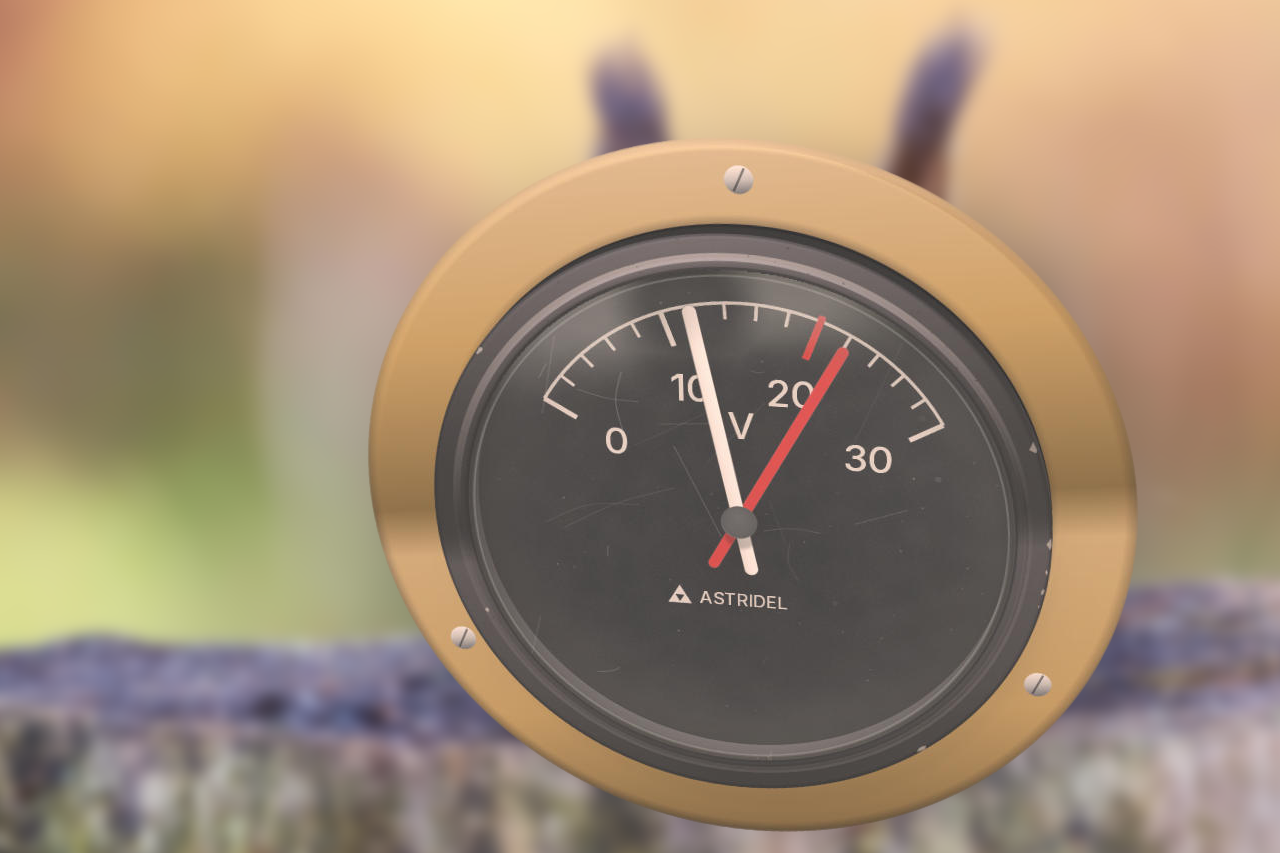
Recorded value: 12 V
